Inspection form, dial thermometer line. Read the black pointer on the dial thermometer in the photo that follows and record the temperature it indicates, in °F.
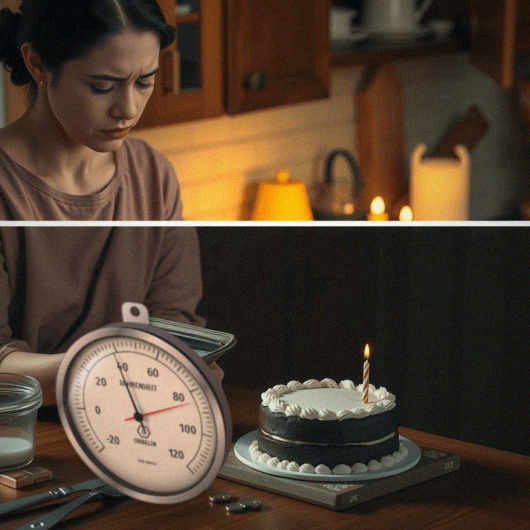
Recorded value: 40 °F
